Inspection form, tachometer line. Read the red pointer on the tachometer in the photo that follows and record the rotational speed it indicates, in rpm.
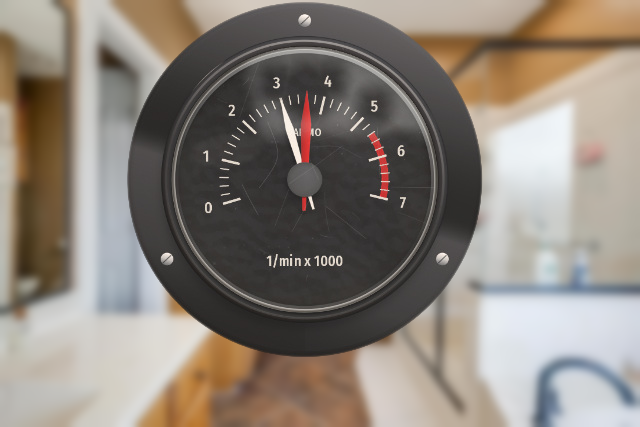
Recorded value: 3600 rpm
